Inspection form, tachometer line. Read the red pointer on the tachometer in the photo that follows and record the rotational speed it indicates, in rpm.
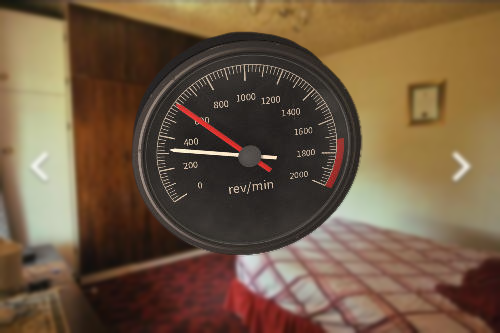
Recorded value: 600 rpm
